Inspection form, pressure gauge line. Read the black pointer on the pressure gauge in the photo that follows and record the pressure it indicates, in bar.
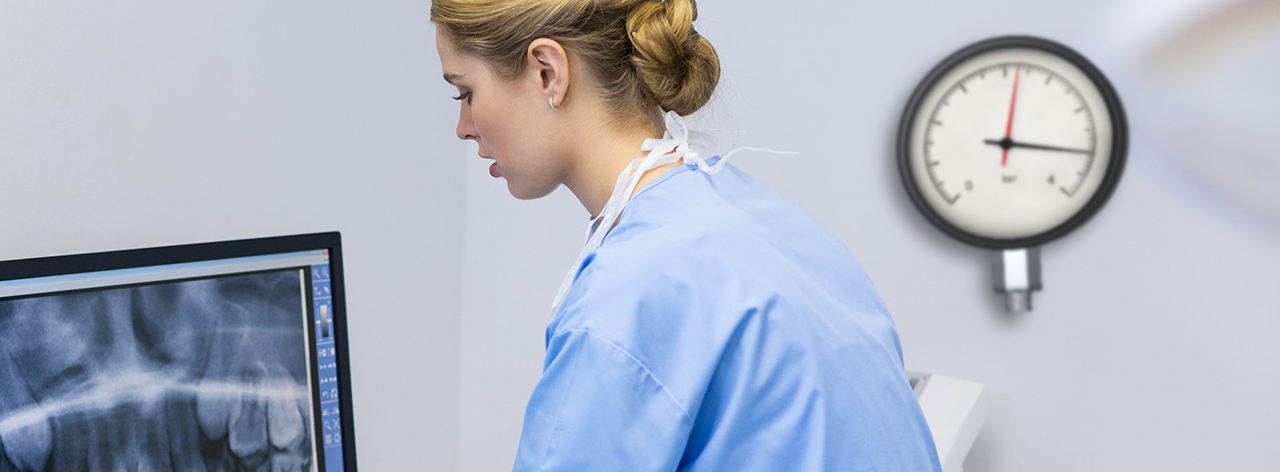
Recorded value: 3.5 bar
